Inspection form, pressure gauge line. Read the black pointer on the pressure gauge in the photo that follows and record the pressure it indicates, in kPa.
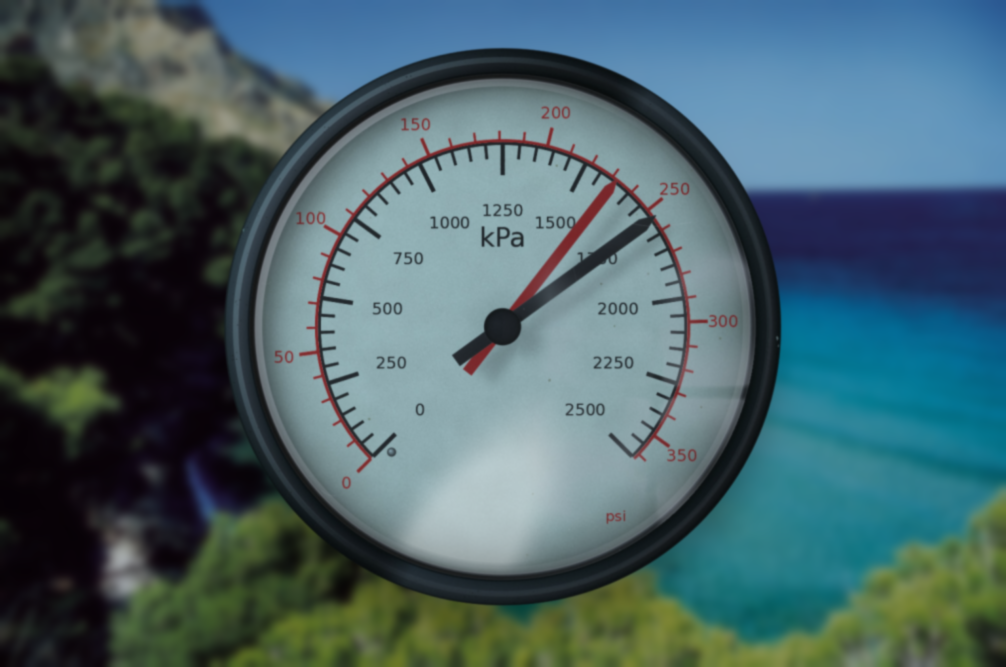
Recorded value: 1750 kPa
